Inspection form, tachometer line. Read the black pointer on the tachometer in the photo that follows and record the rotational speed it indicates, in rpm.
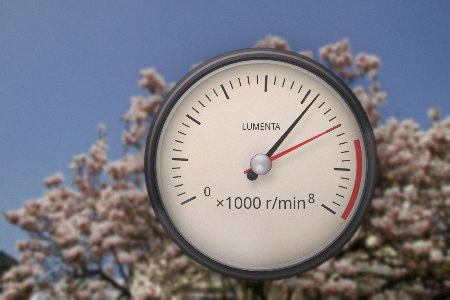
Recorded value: 5200 rpm
